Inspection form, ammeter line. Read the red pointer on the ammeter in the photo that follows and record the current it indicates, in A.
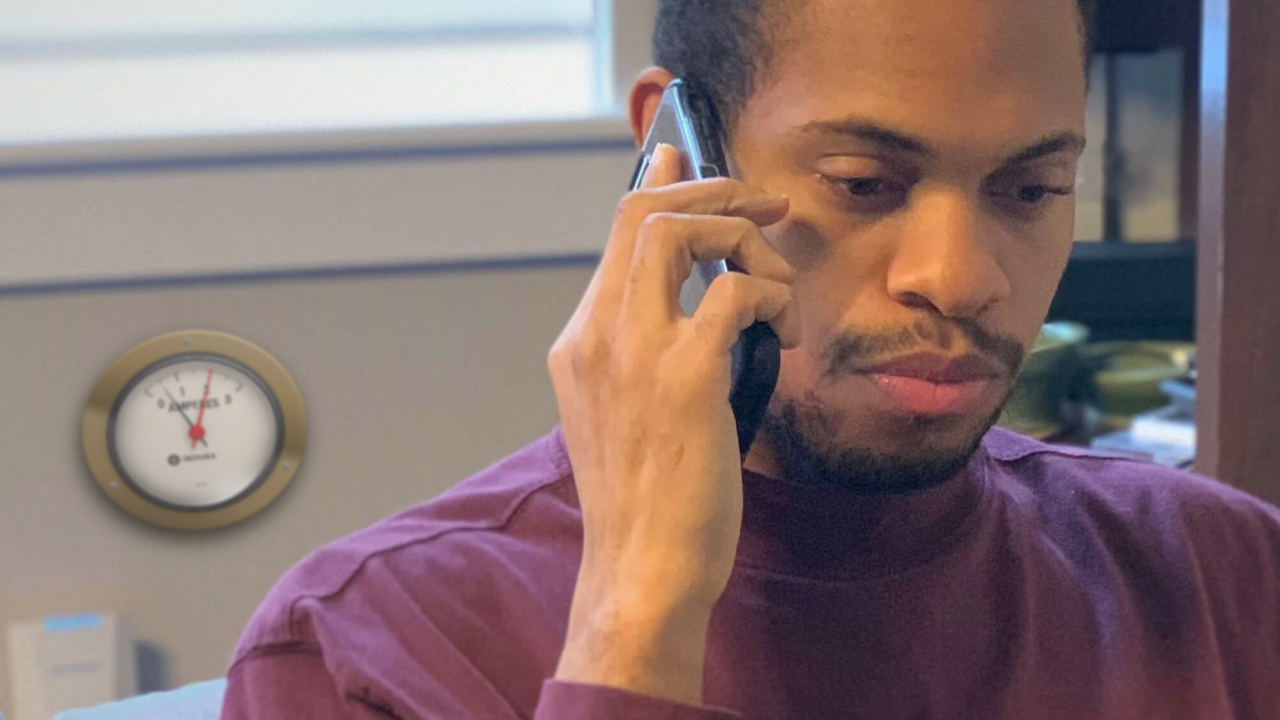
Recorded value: 2 A
